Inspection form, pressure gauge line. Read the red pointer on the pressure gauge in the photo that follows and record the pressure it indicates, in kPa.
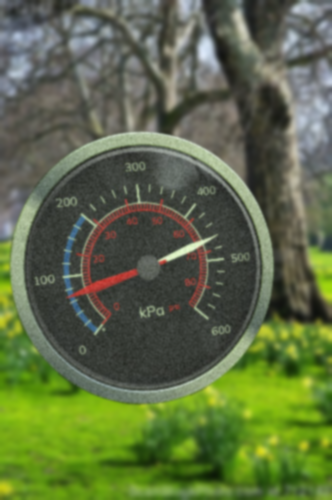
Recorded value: 70 kPa
